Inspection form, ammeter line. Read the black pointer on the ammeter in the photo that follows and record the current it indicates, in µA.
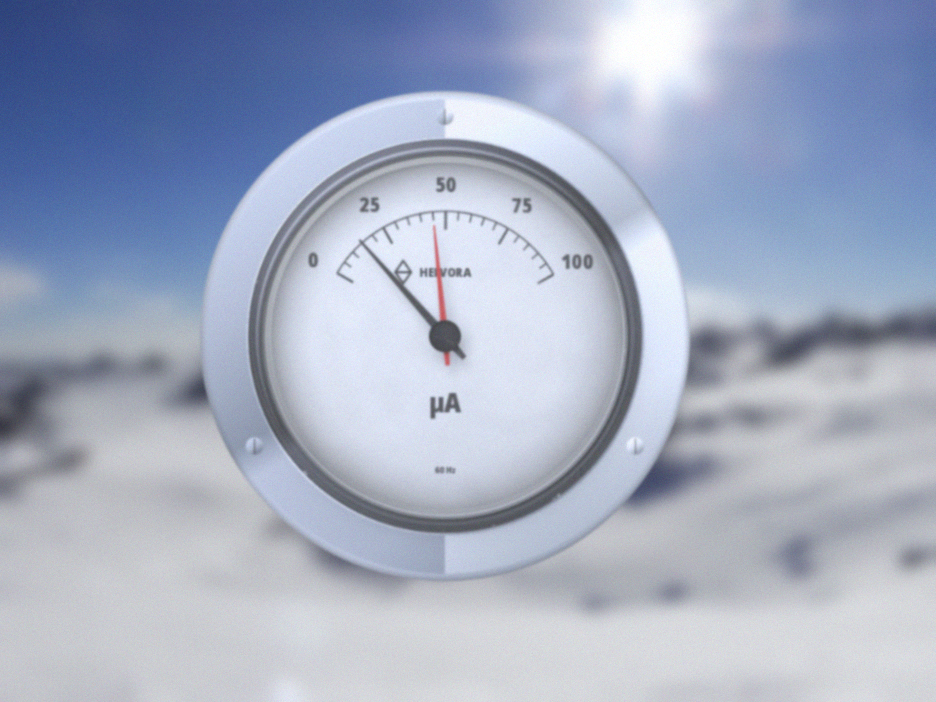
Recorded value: 15 µA
